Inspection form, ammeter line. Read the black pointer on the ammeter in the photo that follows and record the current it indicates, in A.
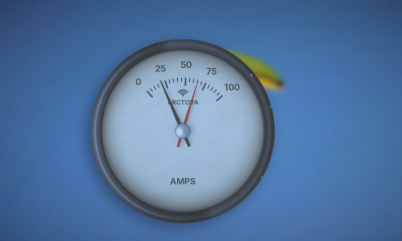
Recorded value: 20 A
